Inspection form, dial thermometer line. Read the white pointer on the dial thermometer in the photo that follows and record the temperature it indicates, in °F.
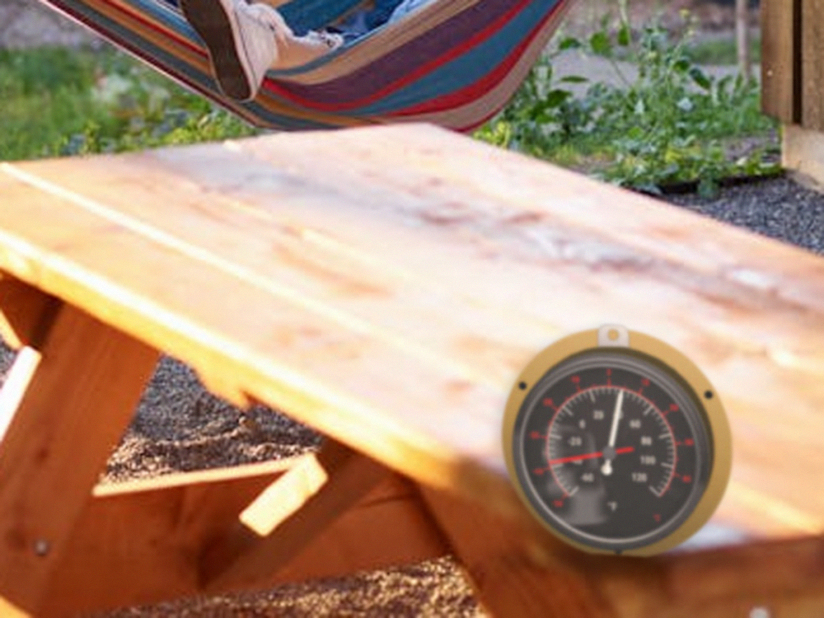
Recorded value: 40 °F
